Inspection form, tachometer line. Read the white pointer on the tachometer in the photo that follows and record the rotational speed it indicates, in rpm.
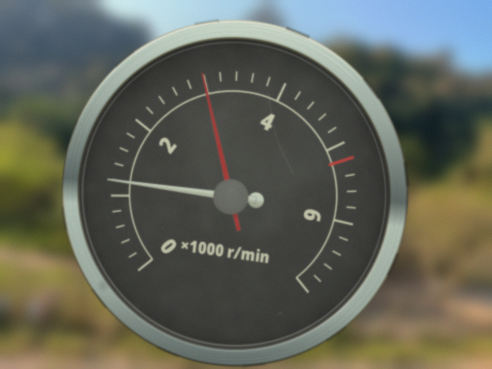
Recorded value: 1200 rpm
